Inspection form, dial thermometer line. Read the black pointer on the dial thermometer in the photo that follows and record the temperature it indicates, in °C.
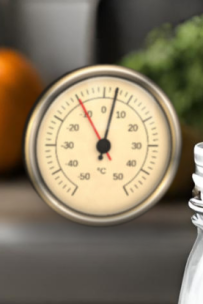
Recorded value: 4 °C
